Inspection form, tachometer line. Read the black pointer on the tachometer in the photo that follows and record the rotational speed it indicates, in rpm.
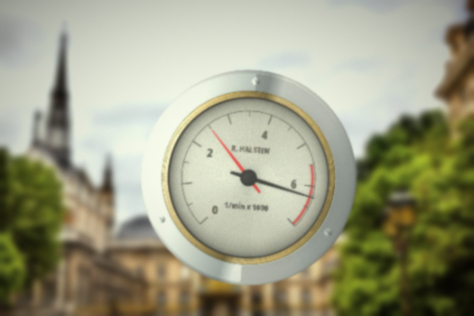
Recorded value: 6250 rpm
